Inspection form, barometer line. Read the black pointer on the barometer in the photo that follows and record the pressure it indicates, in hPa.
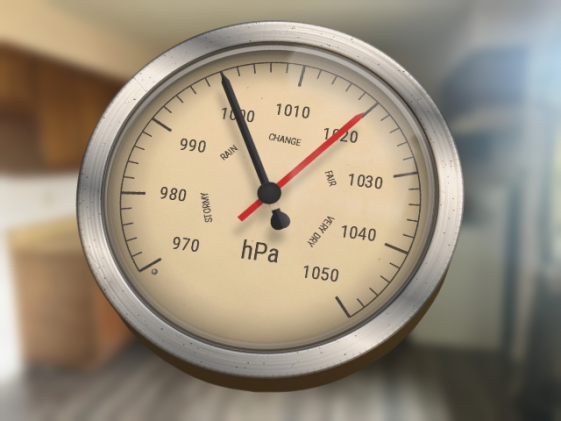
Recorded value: 1000 hPa
